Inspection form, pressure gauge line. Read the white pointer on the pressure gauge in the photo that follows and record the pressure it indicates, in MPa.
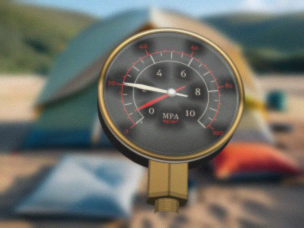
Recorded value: 2 MPa
